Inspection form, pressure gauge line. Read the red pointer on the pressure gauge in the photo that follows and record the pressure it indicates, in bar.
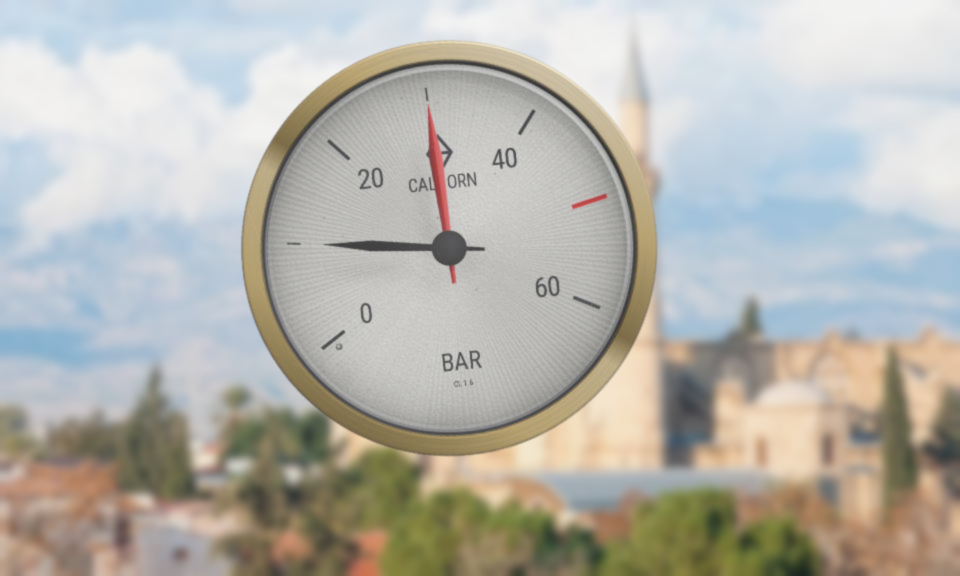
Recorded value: 30 bar
